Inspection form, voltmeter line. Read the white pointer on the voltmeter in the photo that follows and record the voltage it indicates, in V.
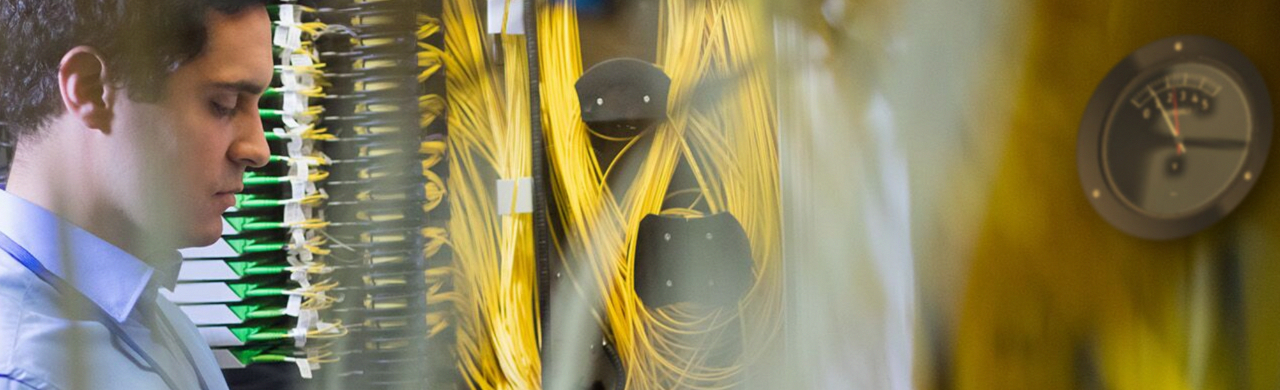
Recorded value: 1 V
